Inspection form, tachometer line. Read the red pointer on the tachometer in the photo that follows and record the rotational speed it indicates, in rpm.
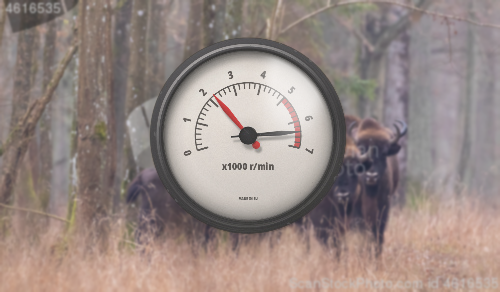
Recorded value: 2200 rpm
